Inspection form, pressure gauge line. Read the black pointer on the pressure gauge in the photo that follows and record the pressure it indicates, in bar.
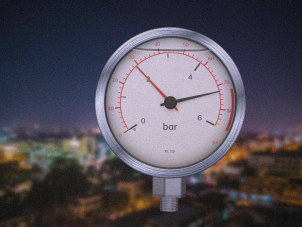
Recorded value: 5 bar
